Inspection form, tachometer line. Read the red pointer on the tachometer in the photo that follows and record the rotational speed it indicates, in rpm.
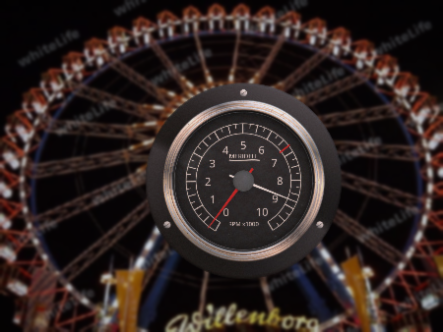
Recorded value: 250 rpm
